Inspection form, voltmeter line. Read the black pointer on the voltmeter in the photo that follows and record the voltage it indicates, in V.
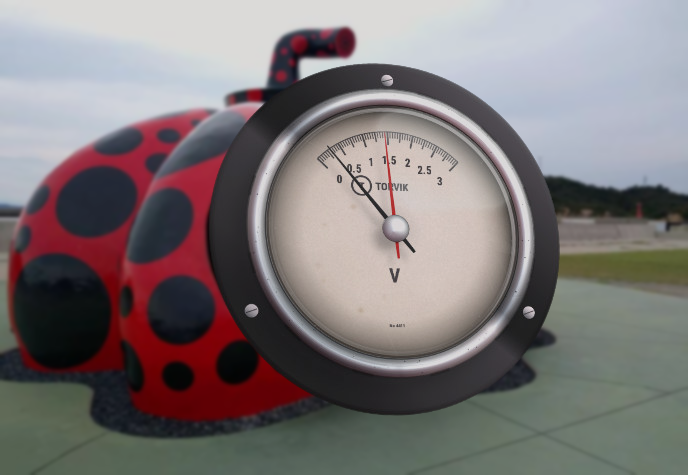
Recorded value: 0.25 V
